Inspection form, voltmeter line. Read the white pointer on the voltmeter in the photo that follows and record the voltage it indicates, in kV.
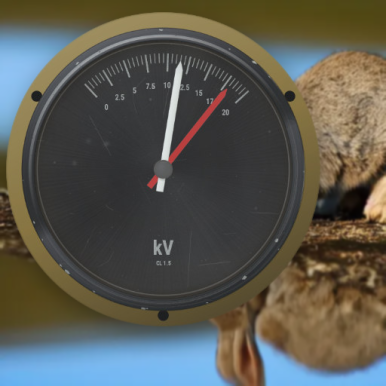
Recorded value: 11.5 kV
